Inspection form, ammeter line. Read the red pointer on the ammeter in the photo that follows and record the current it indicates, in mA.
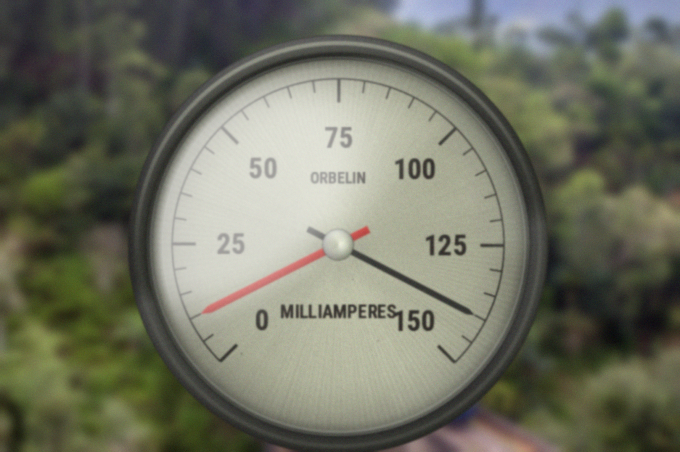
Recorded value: 10 mA
